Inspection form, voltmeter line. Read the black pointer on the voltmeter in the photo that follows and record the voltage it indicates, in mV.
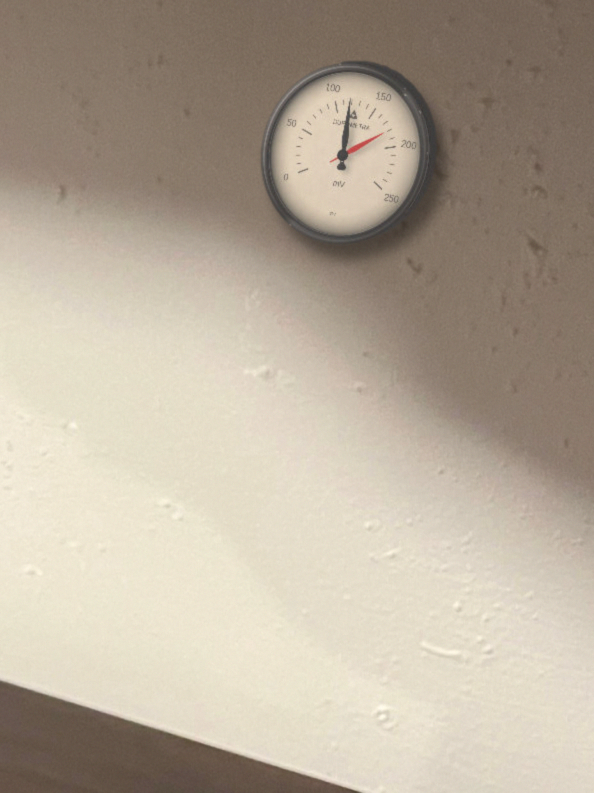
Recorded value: 120 mV
